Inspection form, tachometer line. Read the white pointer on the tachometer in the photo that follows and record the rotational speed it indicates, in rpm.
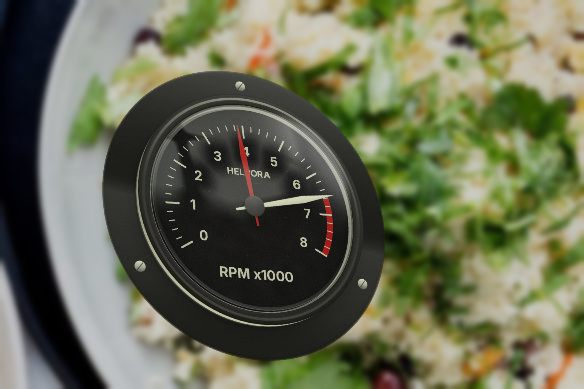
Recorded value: 6600 rpm
